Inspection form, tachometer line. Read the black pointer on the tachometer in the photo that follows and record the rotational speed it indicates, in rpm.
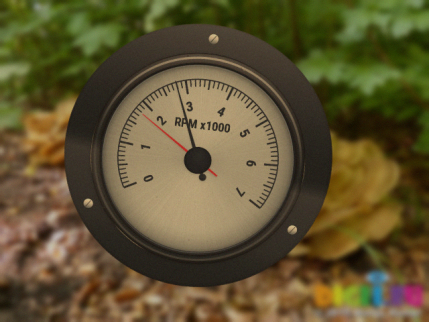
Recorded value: 2800 rpm
